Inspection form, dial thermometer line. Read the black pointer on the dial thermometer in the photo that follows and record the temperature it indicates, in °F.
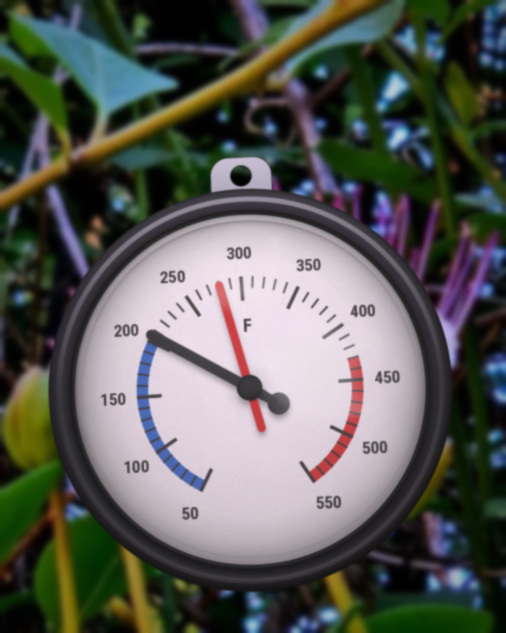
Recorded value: 205 °F
